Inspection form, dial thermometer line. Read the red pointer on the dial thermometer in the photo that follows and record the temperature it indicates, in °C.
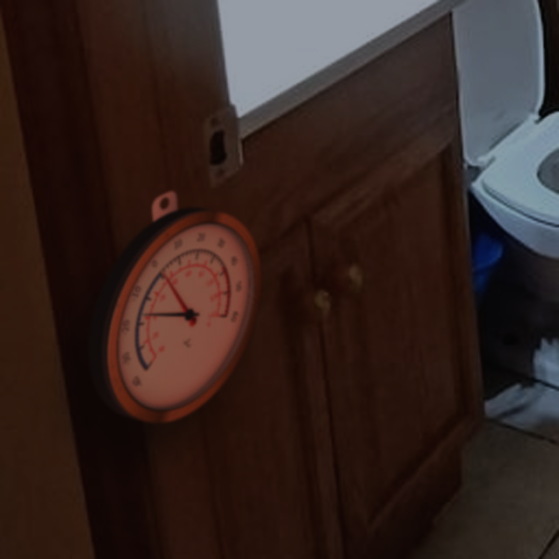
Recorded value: 0 °C
